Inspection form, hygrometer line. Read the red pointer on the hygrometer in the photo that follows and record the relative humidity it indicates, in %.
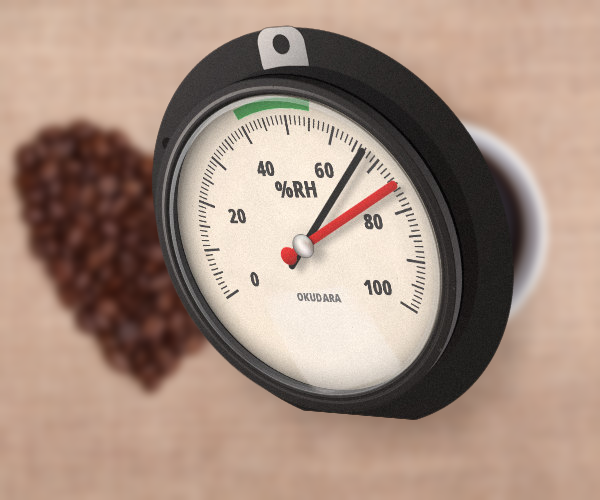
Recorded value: 75 %
